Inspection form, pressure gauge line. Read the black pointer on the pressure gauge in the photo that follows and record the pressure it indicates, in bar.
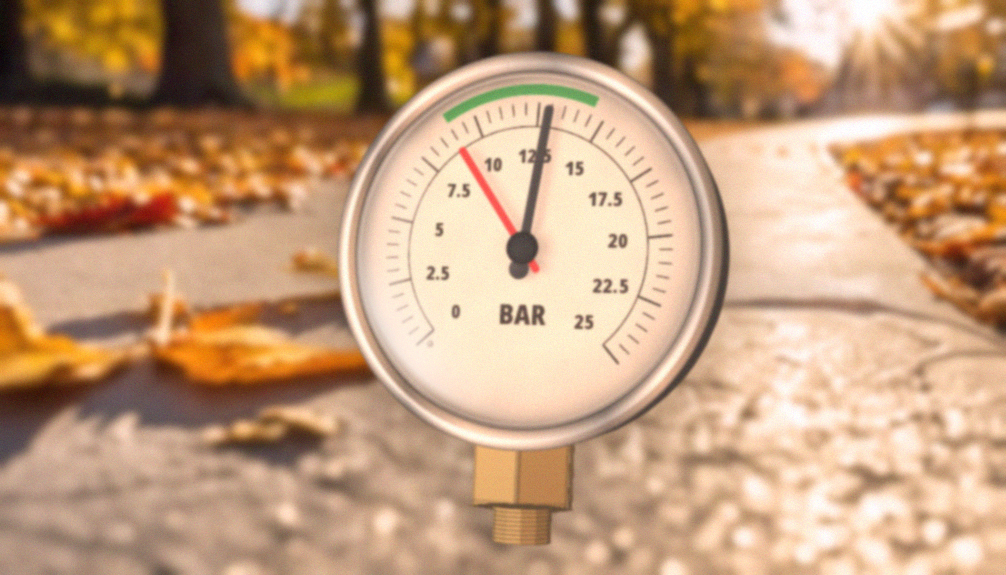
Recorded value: 13 bar
